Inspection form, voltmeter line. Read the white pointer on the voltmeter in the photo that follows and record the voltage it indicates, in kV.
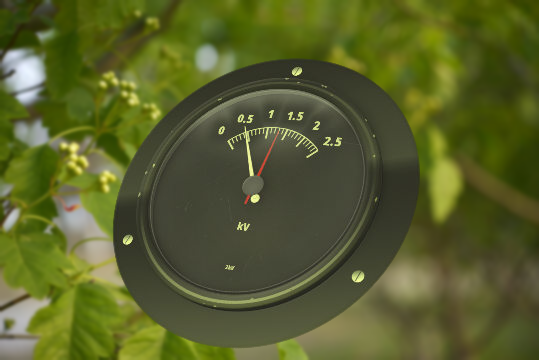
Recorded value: 0.5 kV
